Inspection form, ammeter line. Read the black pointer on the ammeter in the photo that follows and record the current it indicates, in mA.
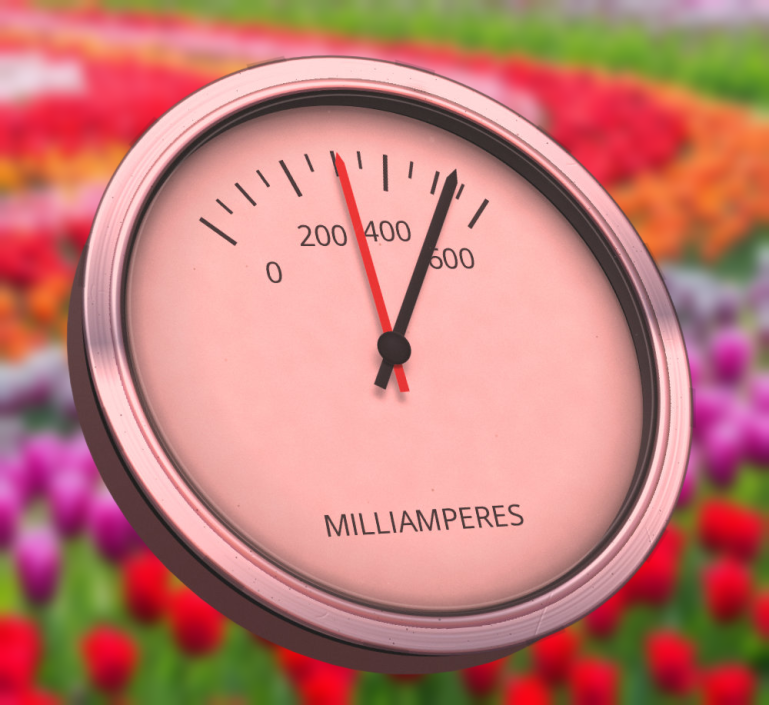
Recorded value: 525 mA
